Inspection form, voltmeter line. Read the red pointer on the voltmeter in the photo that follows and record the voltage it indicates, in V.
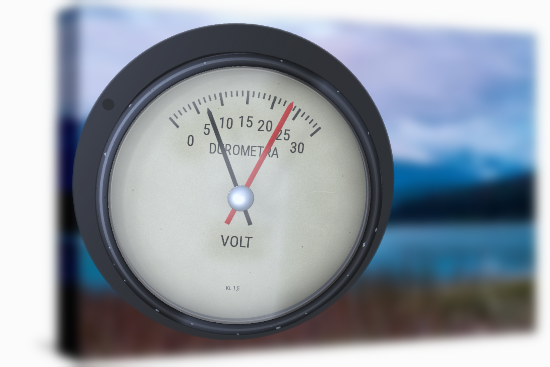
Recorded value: 23 V
